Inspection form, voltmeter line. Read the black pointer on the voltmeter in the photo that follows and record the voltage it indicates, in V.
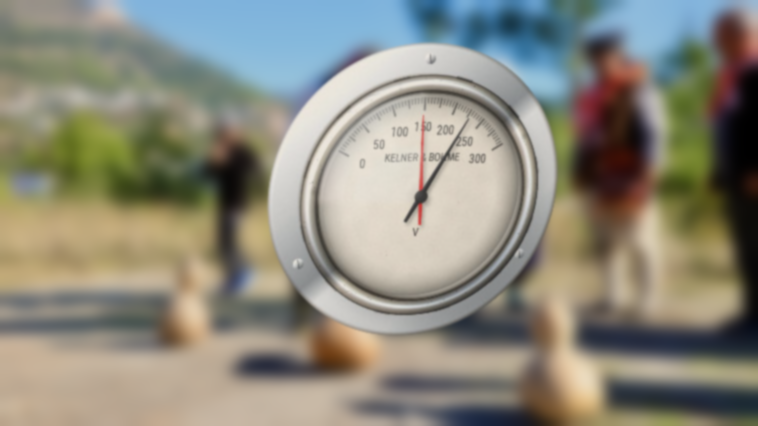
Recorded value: 225 V
